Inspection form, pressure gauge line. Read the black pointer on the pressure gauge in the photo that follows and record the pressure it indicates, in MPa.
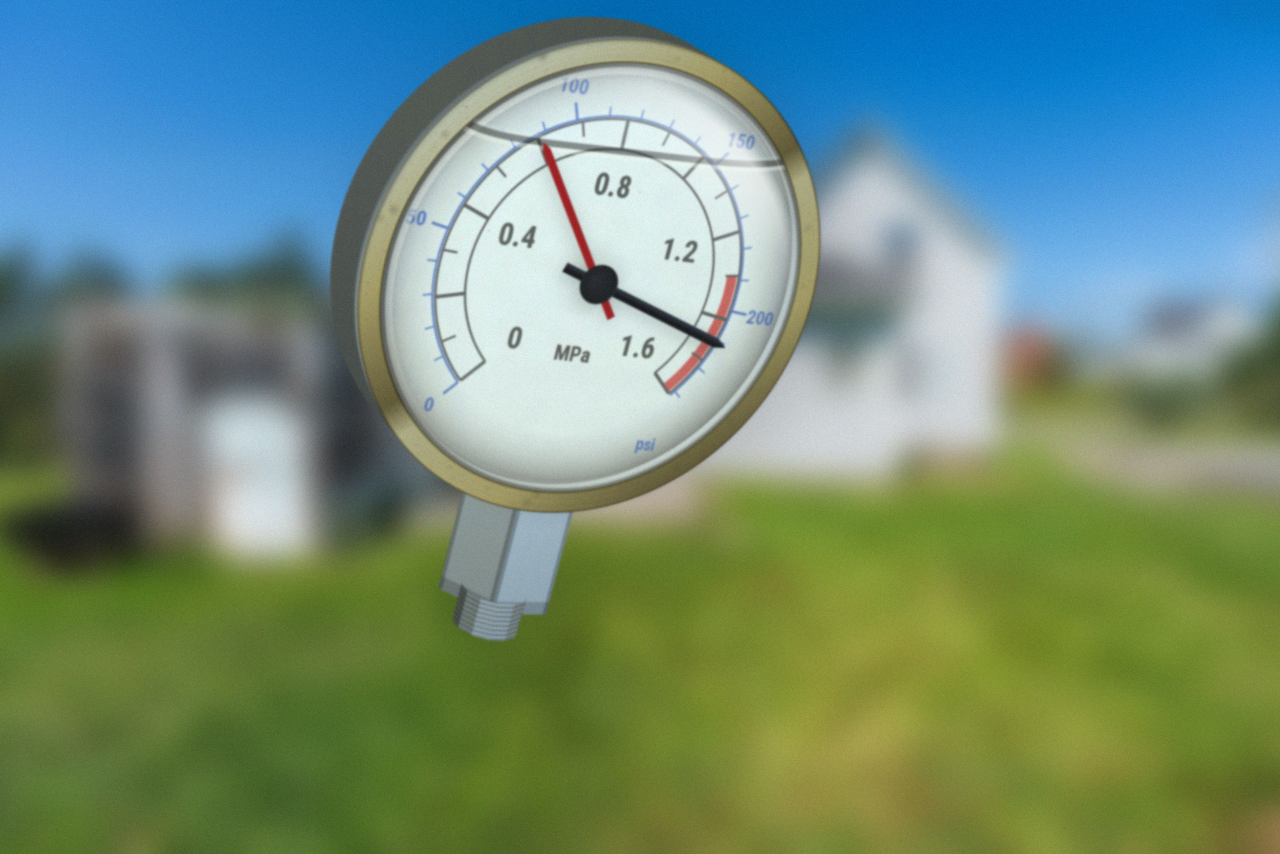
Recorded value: 1.45 MPa
